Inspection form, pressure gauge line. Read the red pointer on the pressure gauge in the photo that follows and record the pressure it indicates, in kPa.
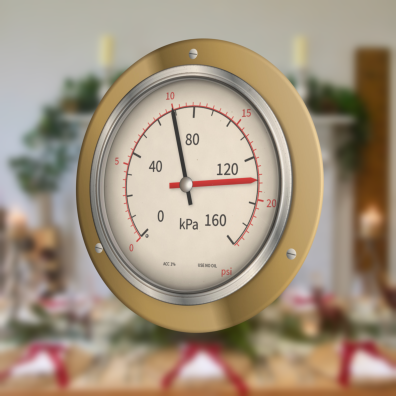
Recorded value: 130 kPa
